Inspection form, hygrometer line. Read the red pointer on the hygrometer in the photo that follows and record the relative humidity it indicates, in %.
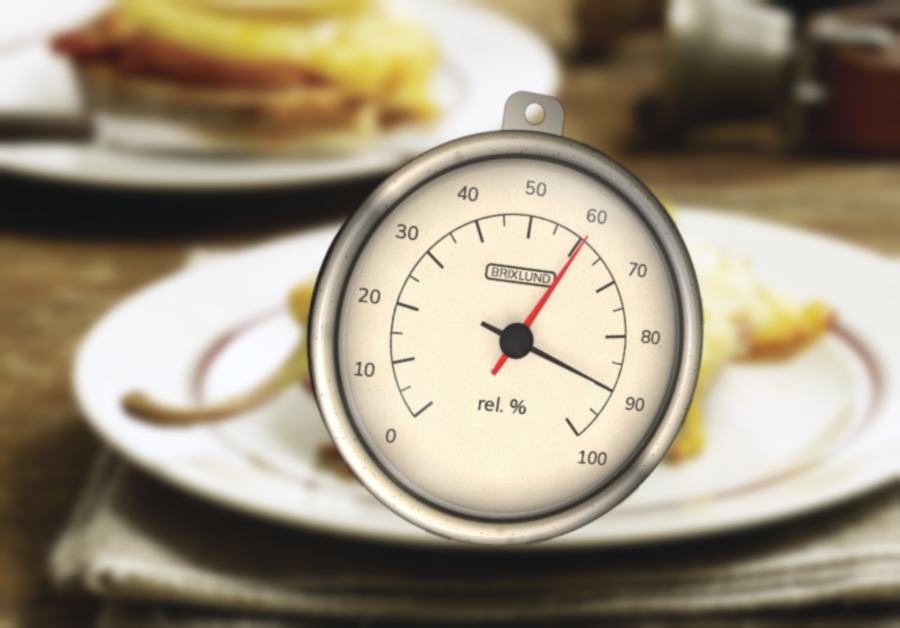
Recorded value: 60 %
